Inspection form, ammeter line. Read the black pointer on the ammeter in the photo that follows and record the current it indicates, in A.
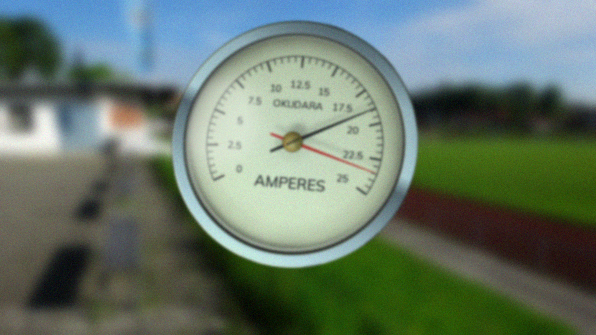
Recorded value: 19 A
